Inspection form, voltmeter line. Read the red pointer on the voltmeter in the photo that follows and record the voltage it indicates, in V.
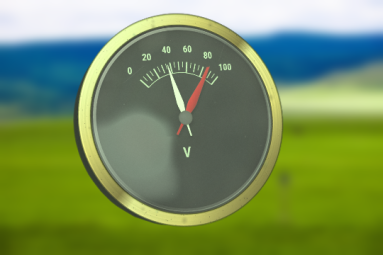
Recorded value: 85 V
